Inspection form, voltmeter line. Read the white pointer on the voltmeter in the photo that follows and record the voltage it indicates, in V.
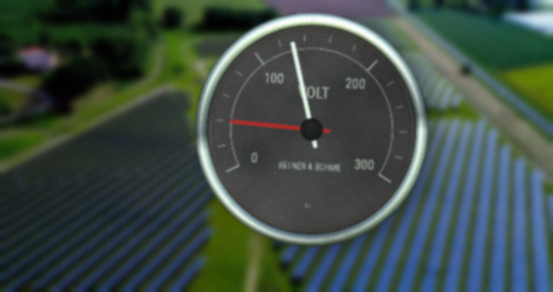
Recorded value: 130 V
